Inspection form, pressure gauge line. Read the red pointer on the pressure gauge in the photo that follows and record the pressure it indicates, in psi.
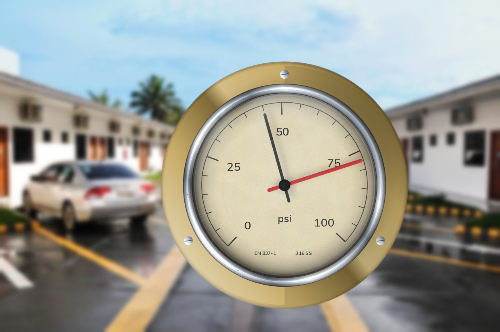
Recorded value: 77.5 psi
